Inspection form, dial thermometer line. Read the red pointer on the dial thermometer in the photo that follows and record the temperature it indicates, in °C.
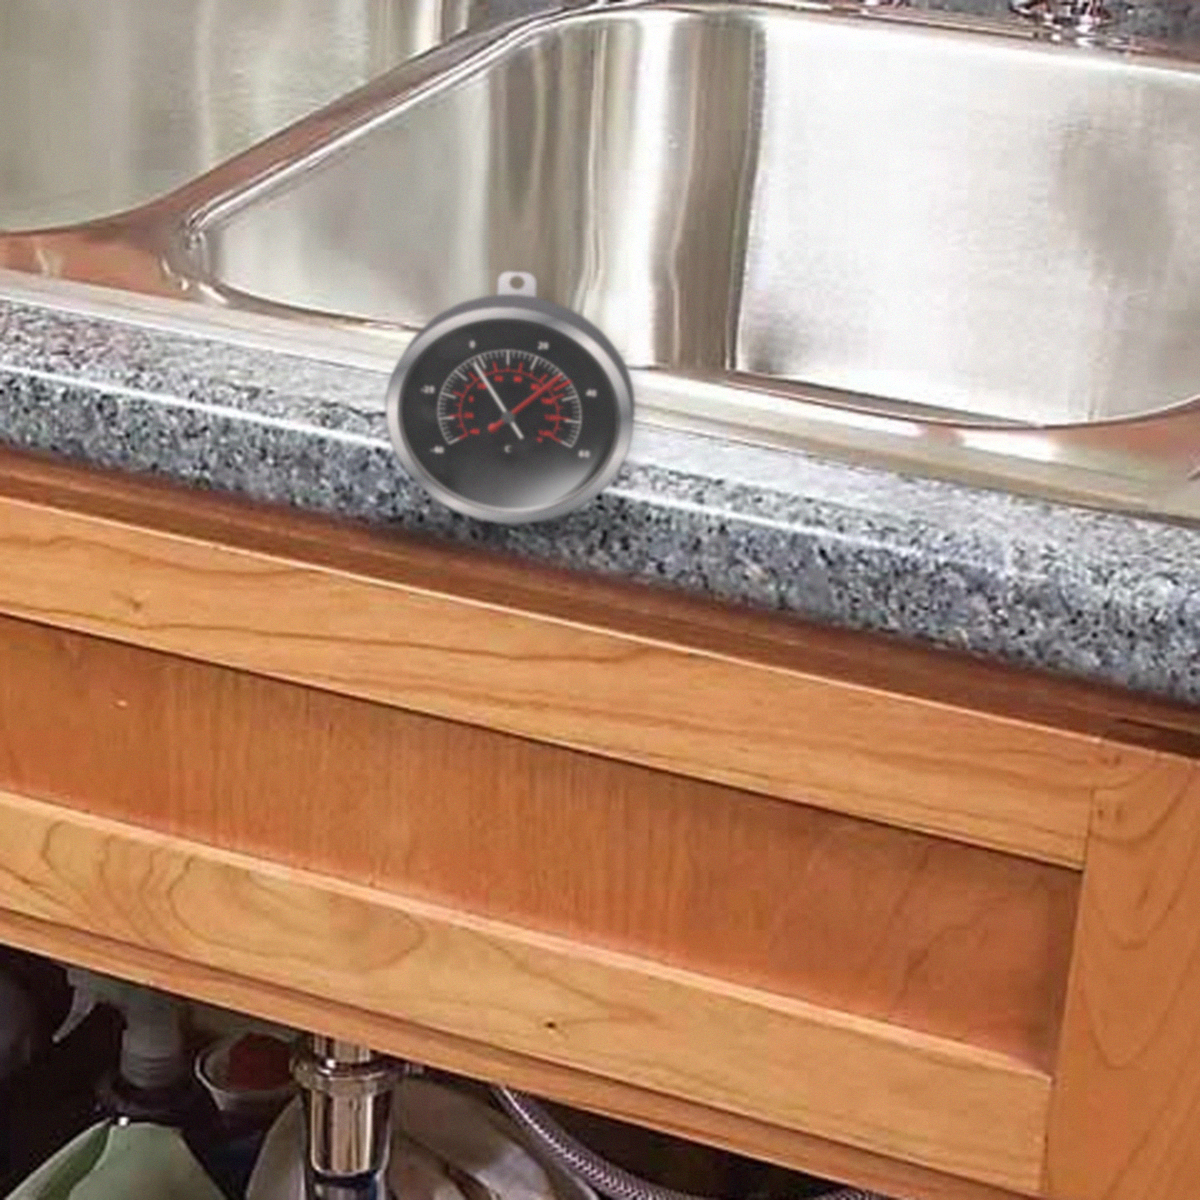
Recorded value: 30 °C
